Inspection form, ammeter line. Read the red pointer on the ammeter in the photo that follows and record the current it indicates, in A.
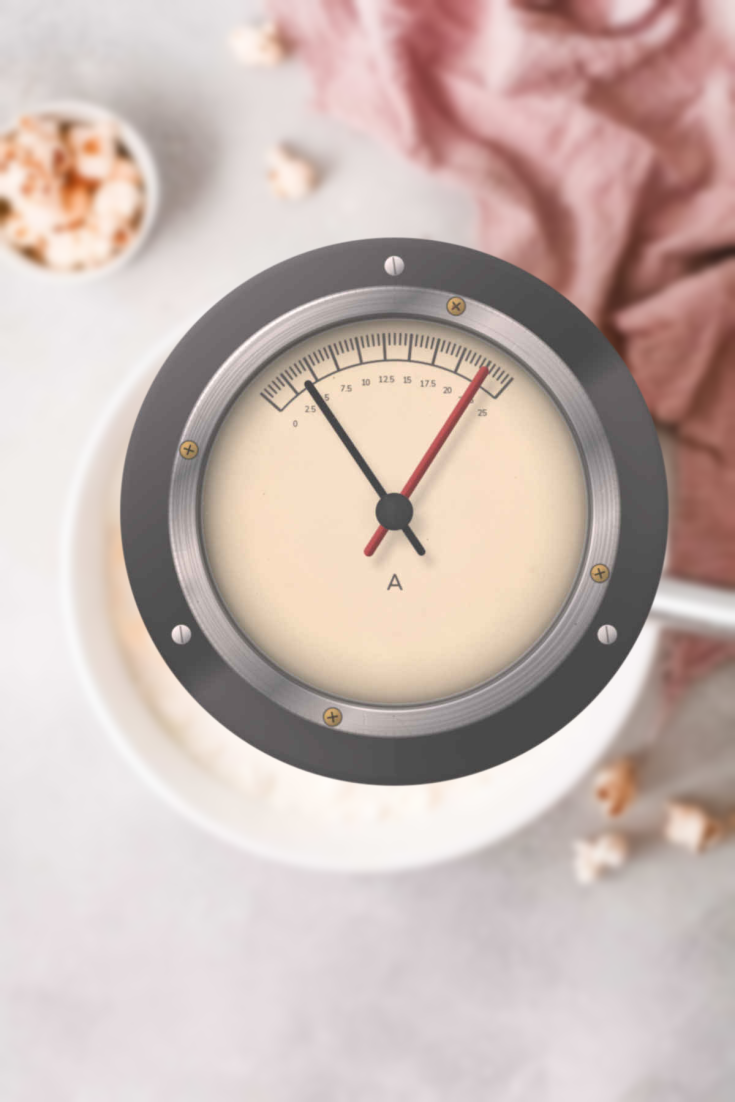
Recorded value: 22.5 A
